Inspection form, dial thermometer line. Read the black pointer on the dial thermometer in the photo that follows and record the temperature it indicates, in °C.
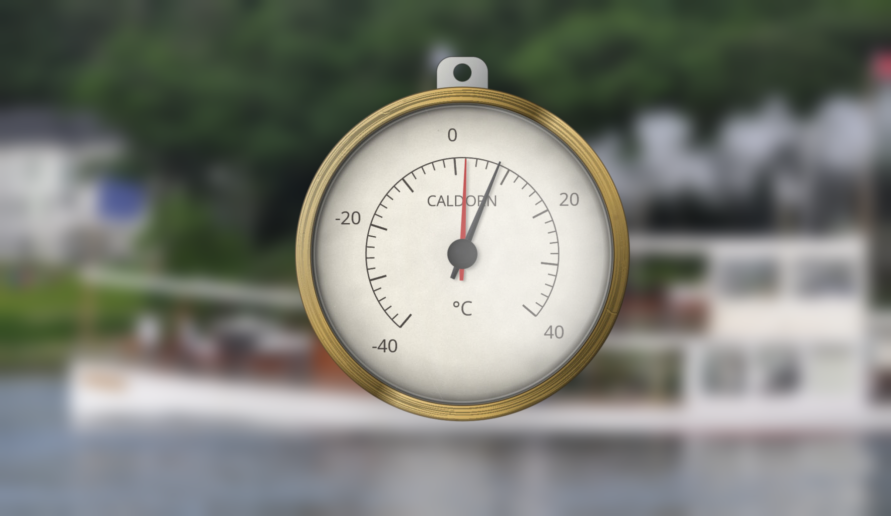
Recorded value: 8 °C
